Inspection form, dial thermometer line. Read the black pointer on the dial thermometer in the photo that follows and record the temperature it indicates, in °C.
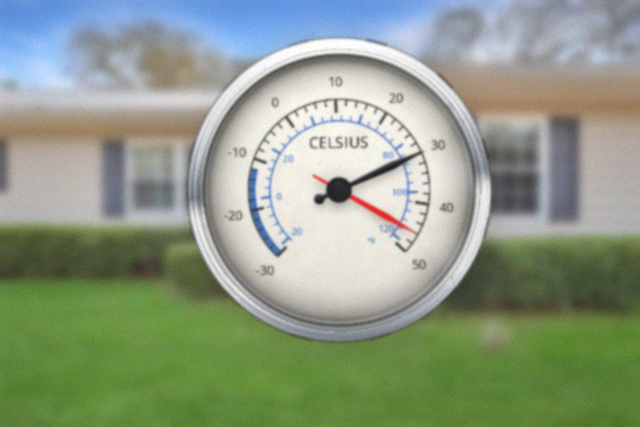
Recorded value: 30 °C
